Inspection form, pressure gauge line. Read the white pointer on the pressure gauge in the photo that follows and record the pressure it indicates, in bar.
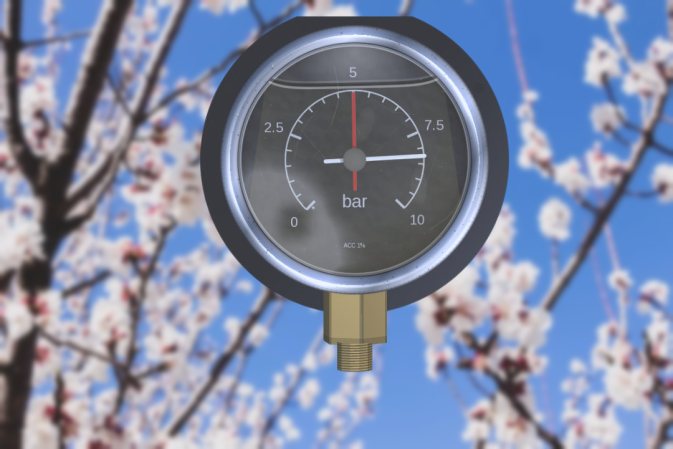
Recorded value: 8.25 bar
